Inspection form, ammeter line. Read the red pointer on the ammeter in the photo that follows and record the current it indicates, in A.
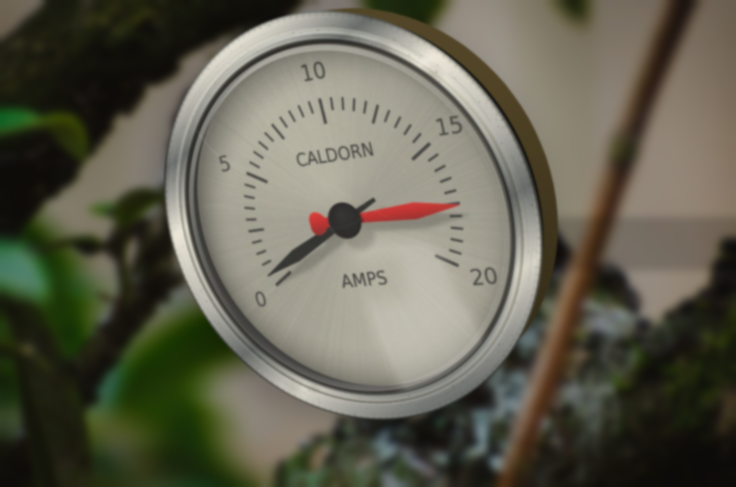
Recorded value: 17.5 A
